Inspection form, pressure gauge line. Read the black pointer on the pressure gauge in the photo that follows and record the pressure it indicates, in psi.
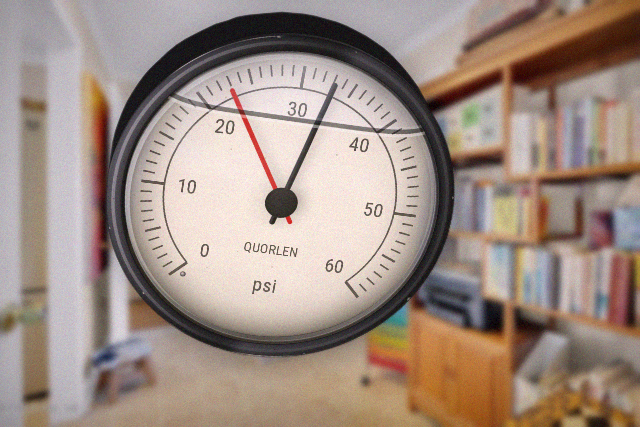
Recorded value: 33 psi
